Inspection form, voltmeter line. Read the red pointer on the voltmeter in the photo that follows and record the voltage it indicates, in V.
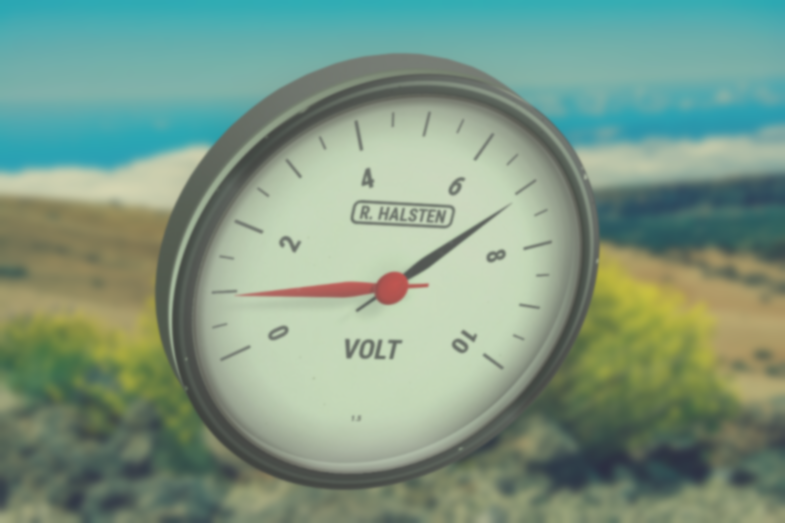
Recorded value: 1 V
